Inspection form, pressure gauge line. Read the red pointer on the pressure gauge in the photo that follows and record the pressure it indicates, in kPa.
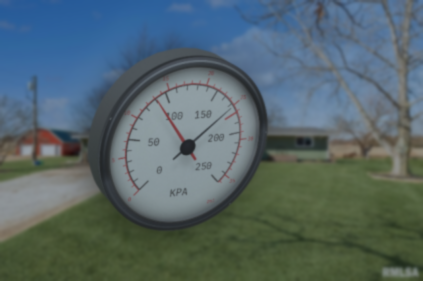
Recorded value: 90 kPa
